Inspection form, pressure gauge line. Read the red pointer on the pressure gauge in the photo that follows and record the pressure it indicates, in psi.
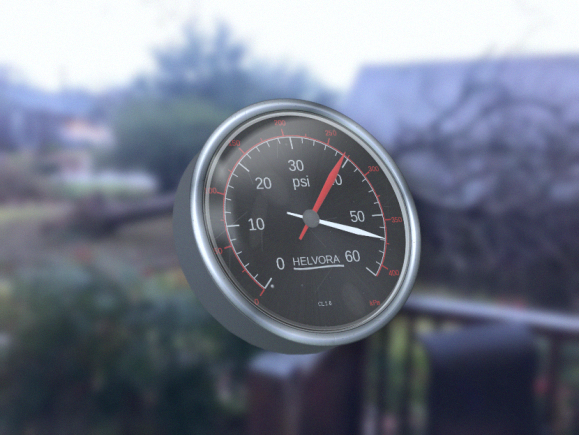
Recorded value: 39 psi
